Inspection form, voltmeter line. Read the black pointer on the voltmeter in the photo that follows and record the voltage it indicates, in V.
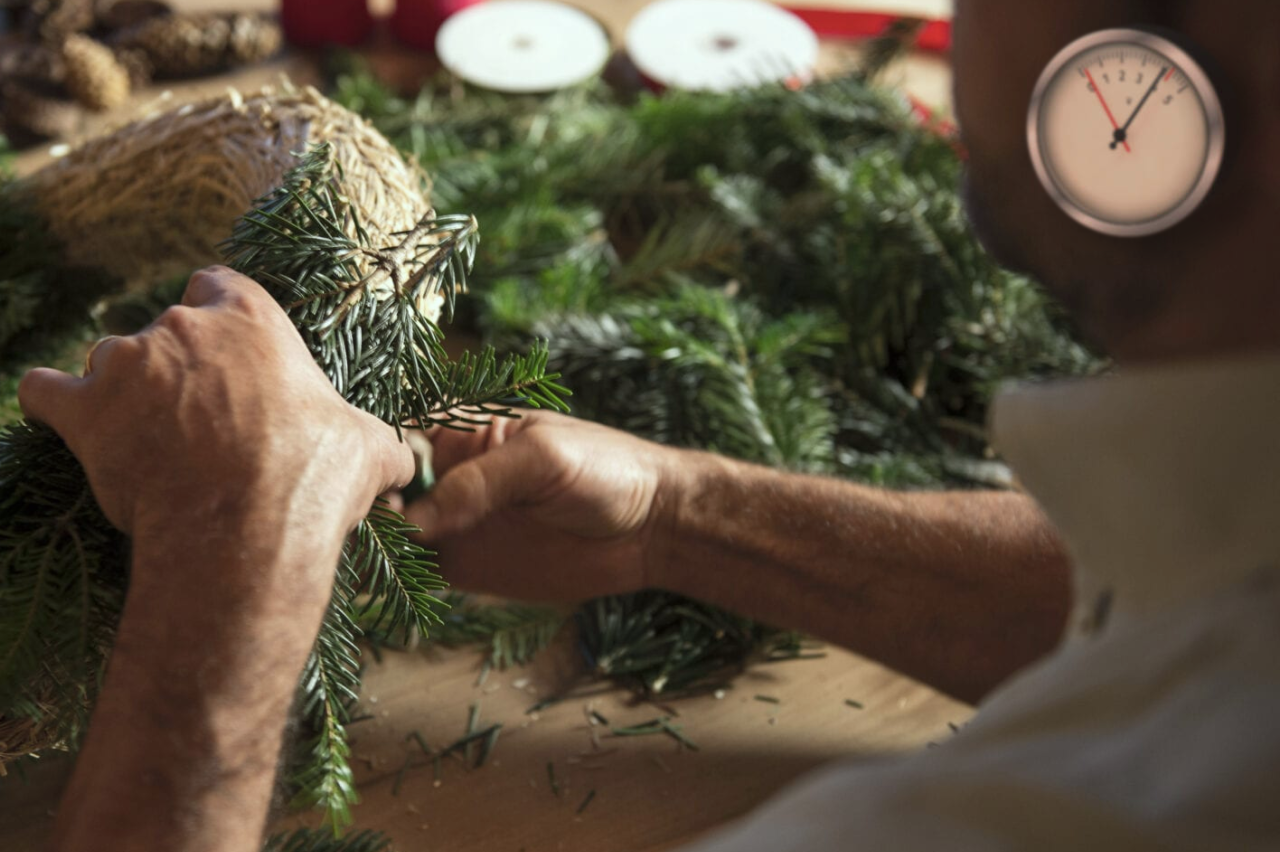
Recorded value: 4 V
